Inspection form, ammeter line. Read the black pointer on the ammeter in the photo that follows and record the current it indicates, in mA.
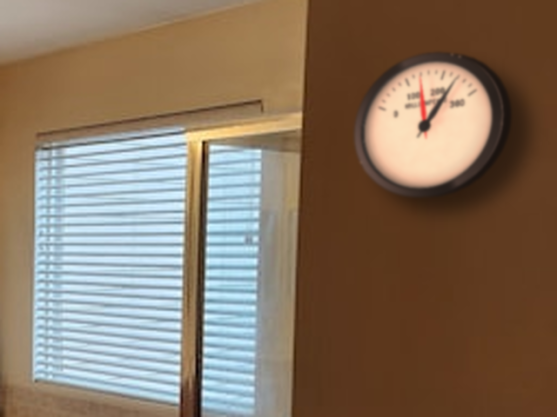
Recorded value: 240 mA
